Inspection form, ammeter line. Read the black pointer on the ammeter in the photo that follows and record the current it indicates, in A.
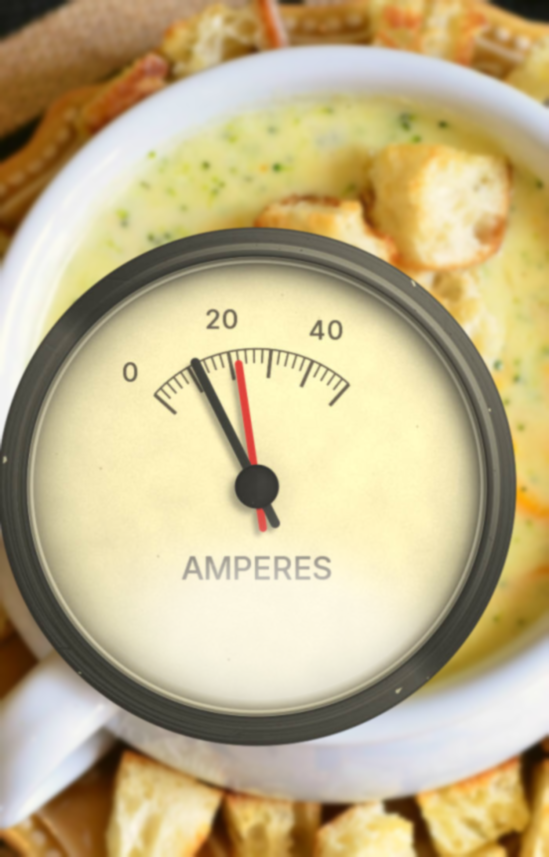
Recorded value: 12 A
